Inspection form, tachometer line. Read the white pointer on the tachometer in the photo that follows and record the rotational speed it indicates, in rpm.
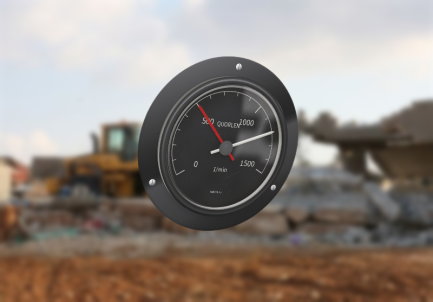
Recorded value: 1200 rpm
